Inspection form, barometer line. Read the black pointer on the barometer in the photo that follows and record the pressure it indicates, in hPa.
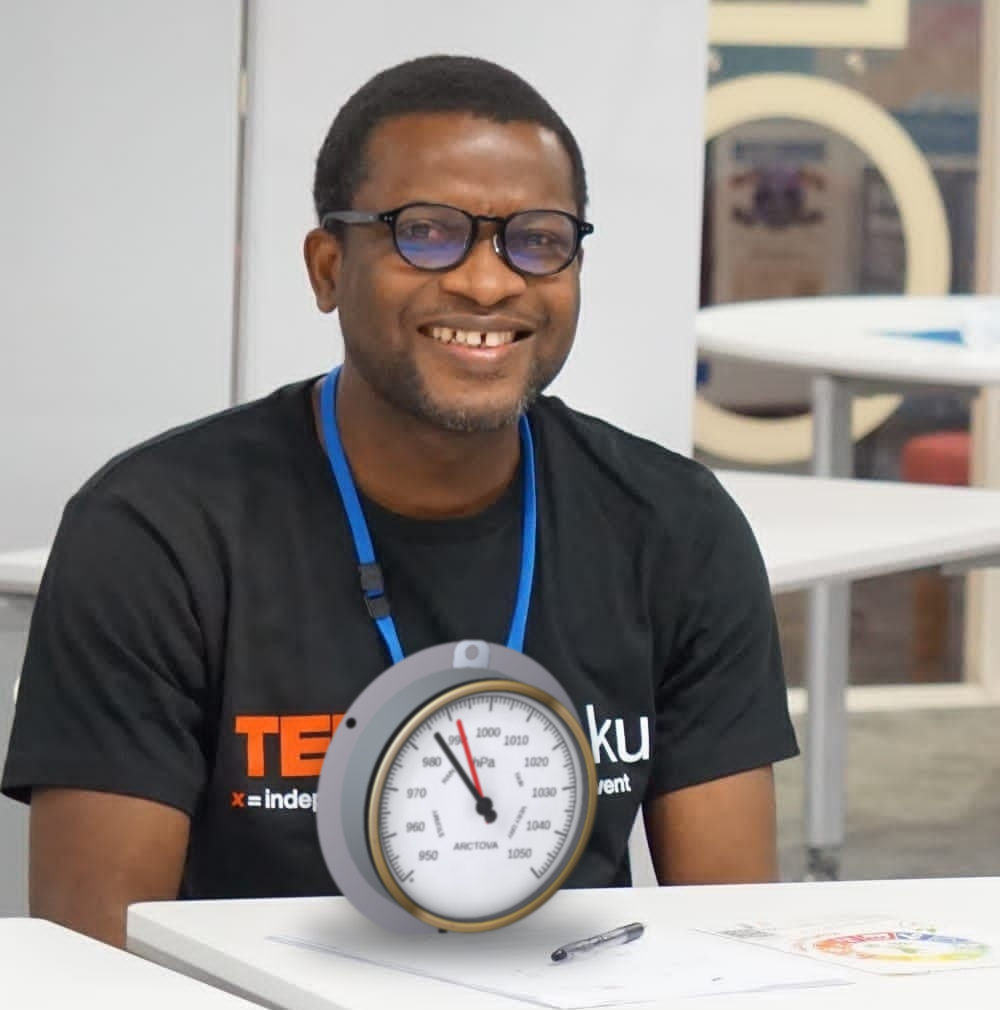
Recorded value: 985 hPa
